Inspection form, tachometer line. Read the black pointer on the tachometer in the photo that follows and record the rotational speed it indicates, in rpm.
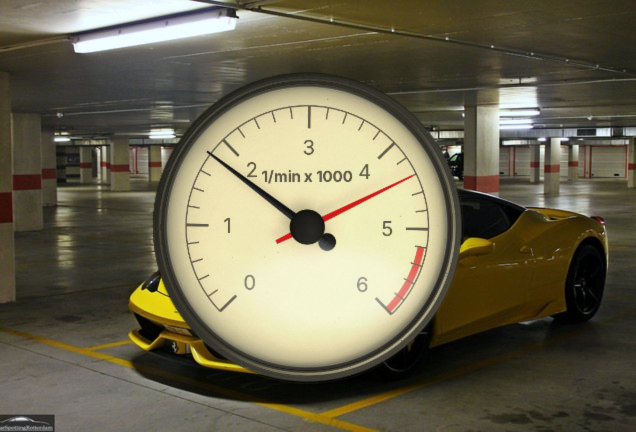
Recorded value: 1800 rpm
